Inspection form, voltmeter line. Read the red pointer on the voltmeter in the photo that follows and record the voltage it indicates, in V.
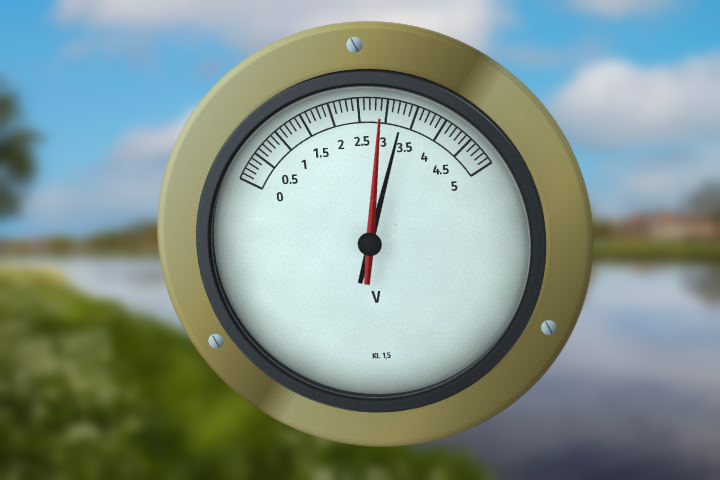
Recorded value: 2.9 V
